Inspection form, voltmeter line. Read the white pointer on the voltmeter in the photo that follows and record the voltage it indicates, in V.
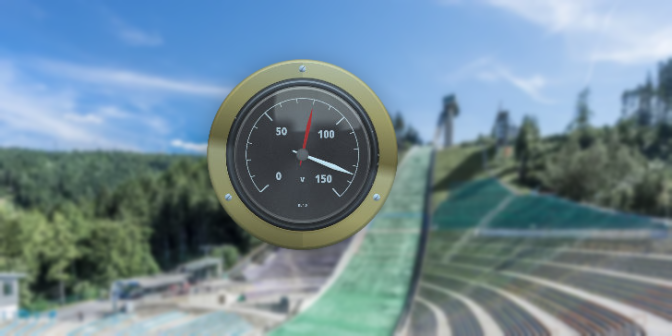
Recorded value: 135 V
